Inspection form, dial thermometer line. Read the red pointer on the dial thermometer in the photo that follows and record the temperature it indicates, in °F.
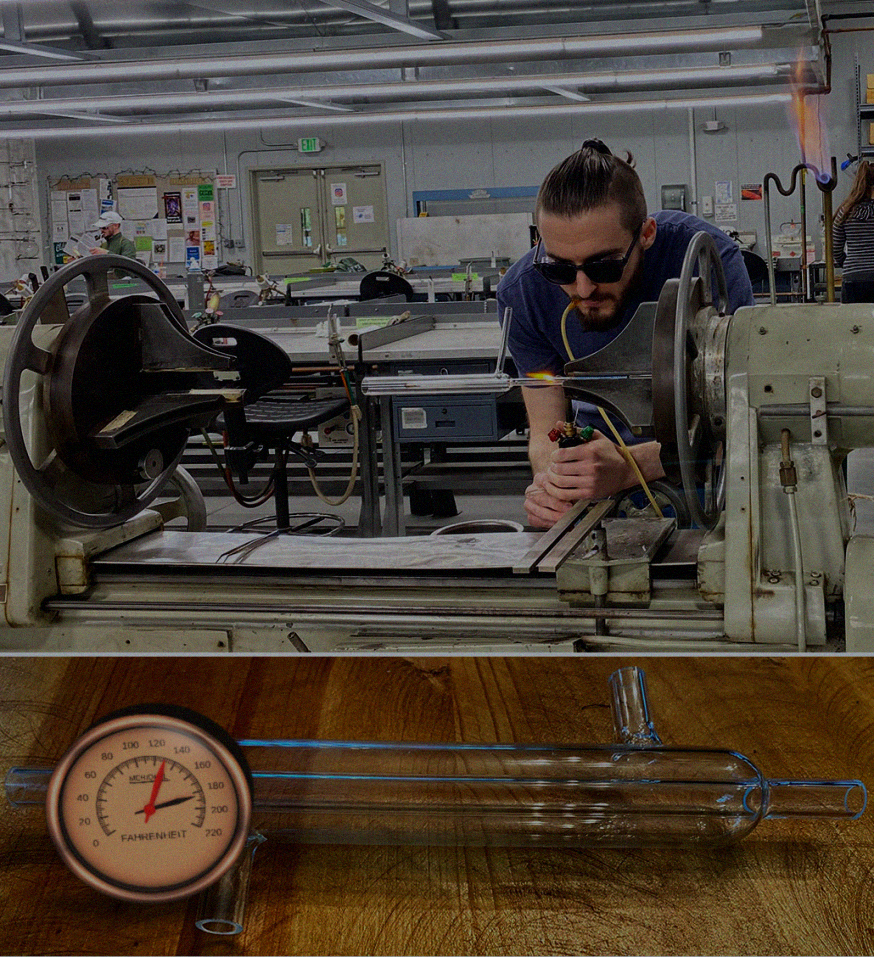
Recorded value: 130 °F
